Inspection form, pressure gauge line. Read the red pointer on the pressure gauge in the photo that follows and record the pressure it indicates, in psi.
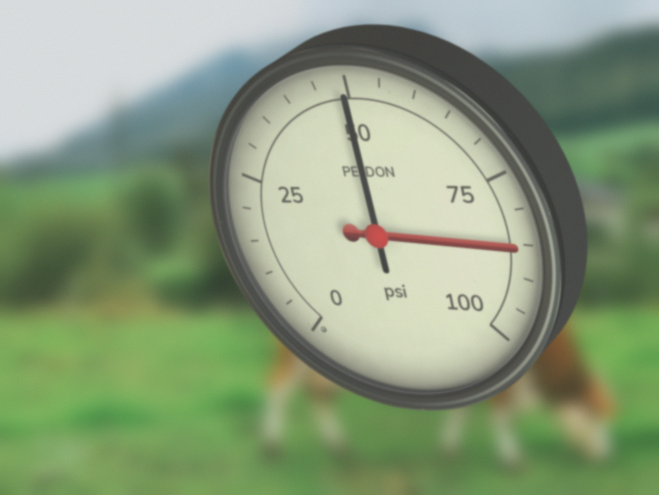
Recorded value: 85 psi
